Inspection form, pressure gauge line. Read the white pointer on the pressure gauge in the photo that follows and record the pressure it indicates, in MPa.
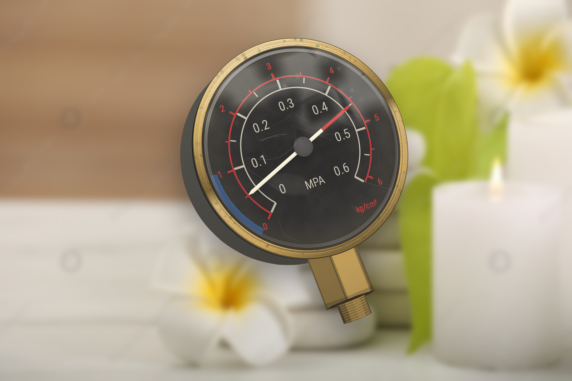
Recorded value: 0.05 MPa
